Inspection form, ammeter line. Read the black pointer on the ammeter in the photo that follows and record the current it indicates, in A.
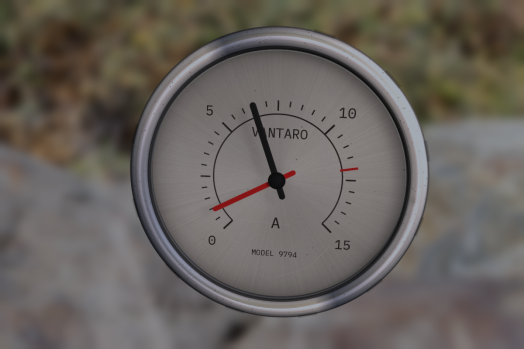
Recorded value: 6.5 A
